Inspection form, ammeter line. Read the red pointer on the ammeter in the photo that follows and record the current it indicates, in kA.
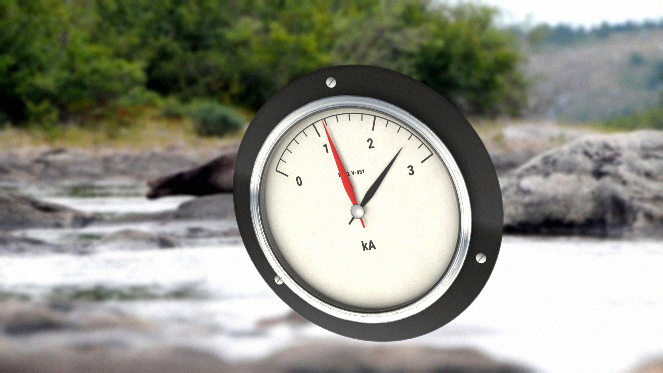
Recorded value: 1.2 kA
